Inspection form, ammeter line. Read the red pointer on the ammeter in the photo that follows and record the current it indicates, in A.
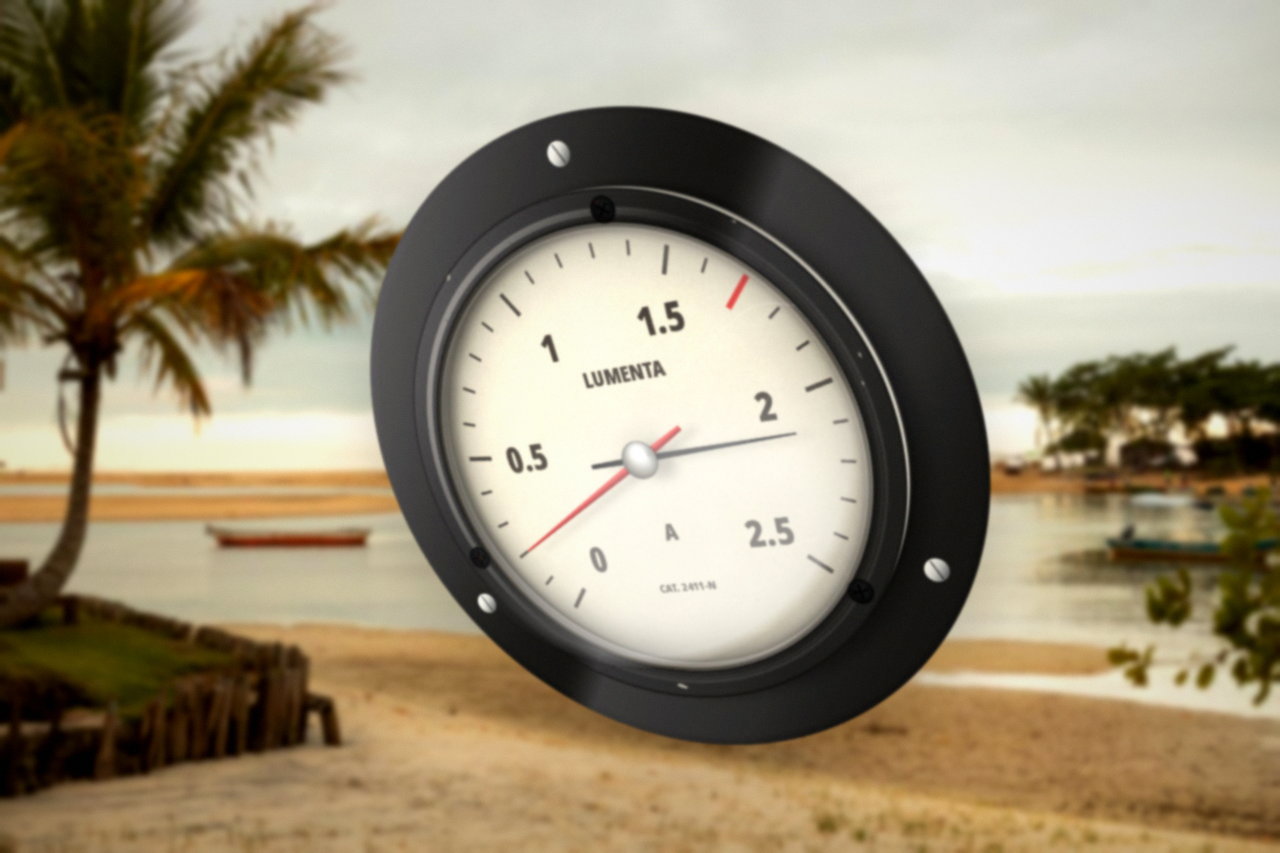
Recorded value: 0.2 A
